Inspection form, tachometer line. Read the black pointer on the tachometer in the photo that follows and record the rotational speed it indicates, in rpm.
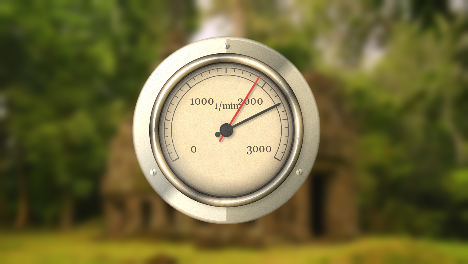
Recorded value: 2300 rpm
